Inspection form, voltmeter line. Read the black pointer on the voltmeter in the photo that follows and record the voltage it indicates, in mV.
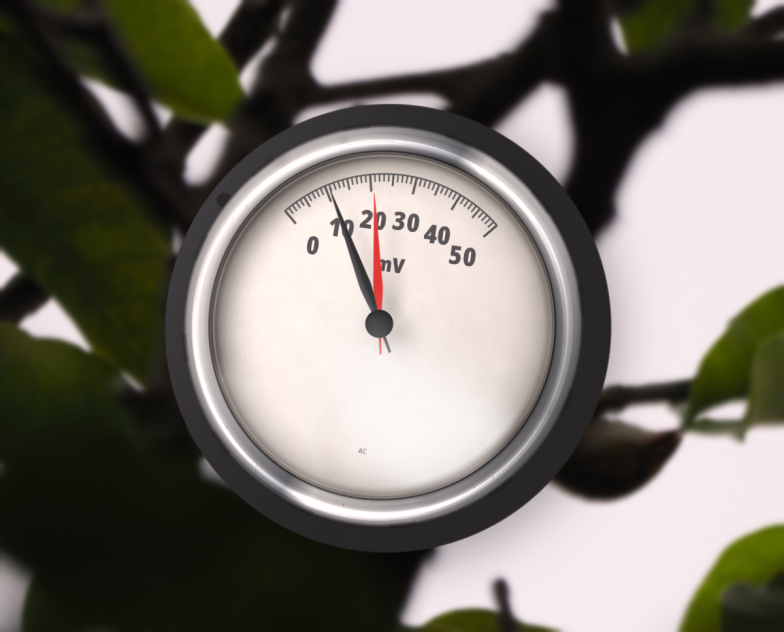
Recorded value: 11 mV
